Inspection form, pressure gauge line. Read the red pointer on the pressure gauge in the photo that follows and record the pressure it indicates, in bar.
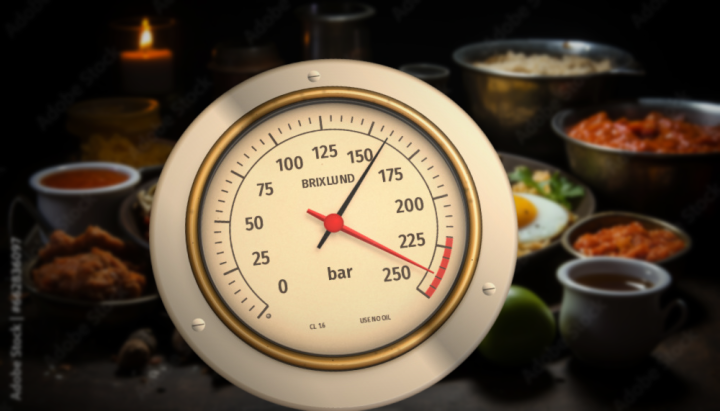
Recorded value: 240 bar
